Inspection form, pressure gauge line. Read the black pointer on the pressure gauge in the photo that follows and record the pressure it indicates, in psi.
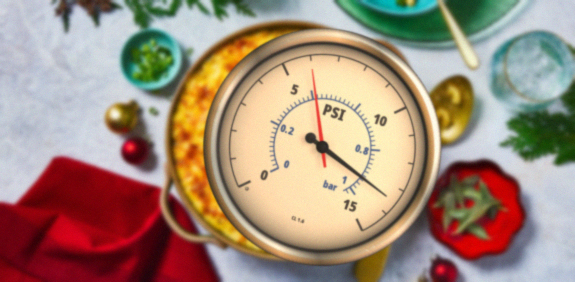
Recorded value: 13.5 psi
